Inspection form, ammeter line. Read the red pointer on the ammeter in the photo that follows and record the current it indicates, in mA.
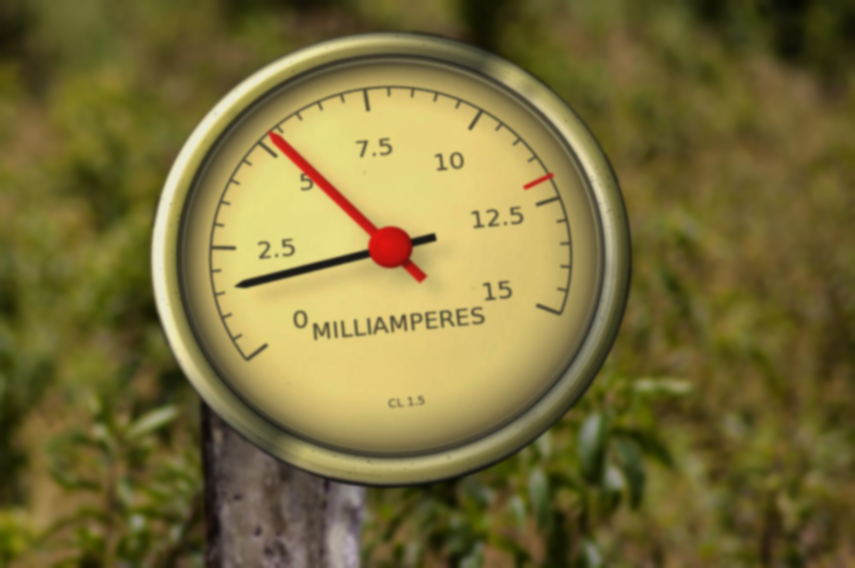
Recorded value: 5.25 mA
